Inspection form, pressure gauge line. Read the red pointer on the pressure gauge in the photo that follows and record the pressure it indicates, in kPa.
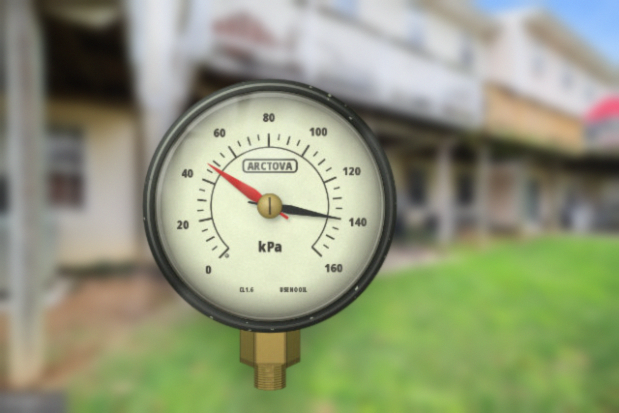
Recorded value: 47.5 kPa
